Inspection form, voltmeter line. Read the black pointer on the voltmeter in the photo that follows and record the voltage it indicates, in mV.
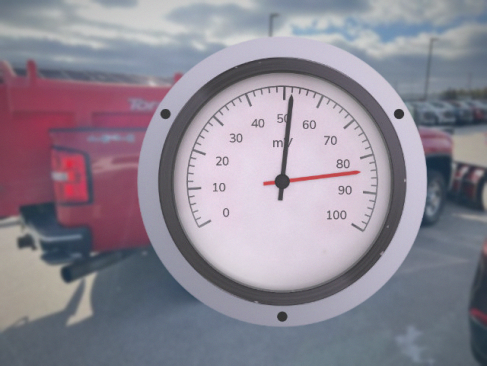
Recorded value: 52 mV
